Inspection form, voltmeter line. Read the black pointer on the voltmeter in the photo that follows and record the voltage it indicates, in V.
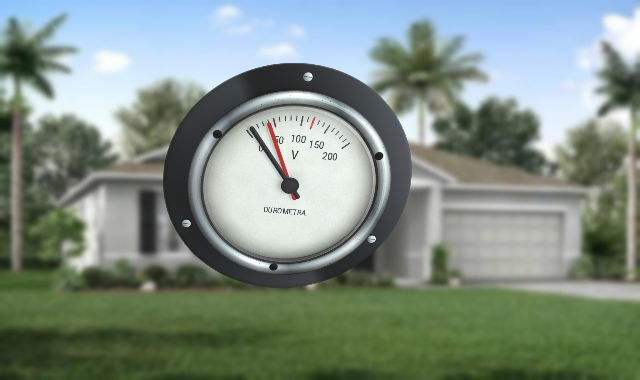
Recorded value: 10 V
